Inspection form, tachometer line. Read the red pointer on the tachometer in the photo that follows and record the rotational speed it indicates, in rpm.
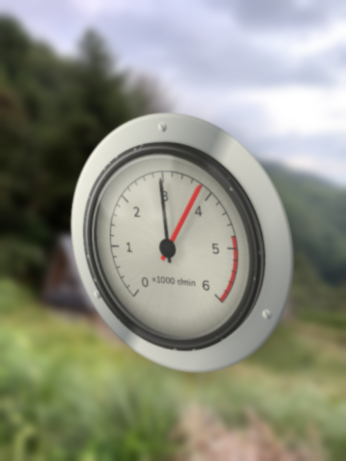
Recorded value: 3800 rpm
